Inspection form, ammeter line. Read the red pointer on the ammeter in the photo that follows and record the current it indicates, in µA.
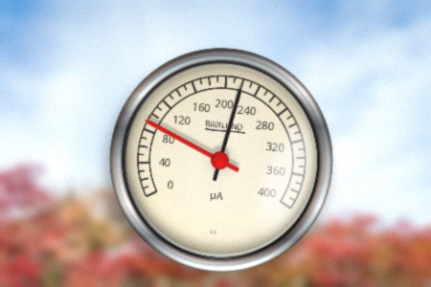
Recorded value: 90 µA
